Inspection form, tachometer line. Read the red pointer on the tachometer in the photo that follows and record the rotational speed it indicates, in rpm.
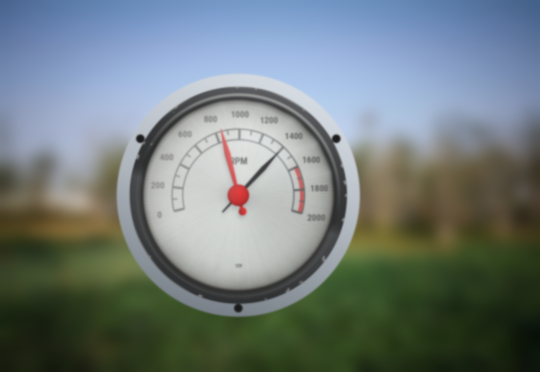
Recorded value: 850 rpm
